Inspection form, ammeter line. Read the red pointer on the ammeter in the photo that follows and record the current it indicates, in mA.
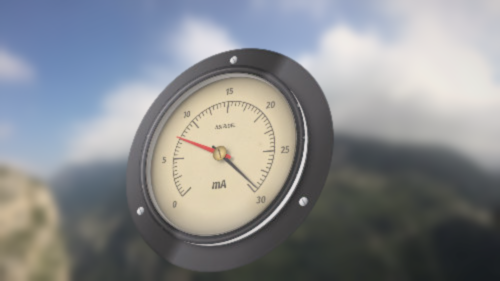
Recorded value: 7.5 mA
